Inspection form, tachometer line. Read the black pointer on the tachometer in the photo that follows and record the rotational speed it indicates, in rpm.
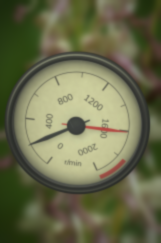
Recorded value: 200 rpm
